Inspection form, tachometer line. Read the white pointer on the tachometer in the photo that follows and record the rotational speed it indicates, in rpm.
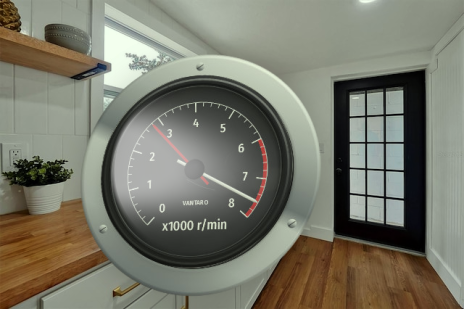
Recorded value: 7600 rpm
